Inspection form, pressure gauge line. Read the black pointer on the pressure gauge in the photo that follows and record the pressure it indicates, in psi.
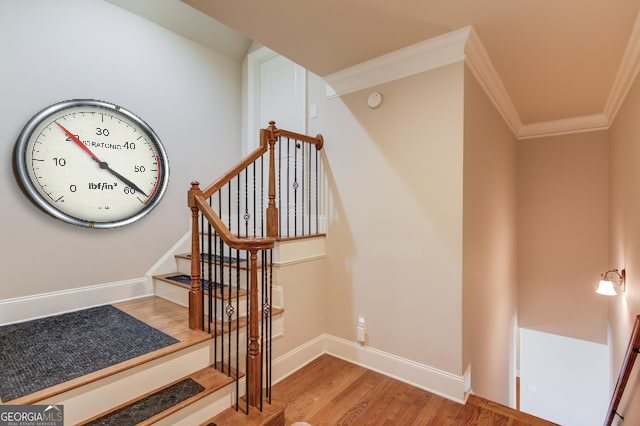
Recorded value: 58 psi
